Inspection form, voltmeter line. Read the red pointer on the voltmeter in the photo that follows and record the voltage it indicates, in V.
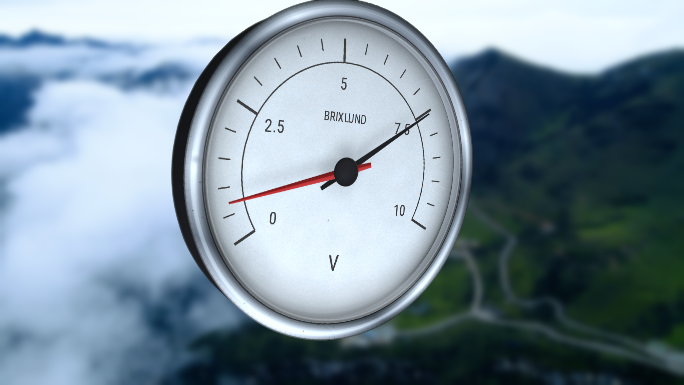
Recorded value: 0.75 V
